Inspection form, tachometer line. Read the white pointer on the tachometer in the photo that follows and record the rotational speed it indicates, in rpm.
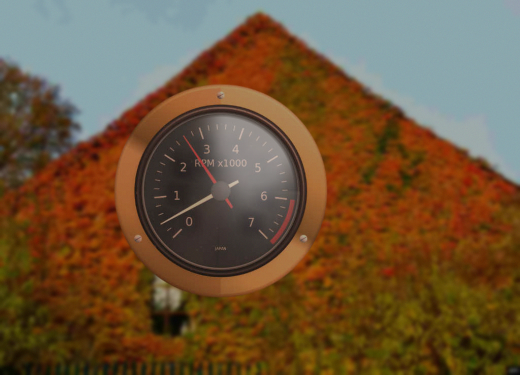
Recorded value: 400 rpm
